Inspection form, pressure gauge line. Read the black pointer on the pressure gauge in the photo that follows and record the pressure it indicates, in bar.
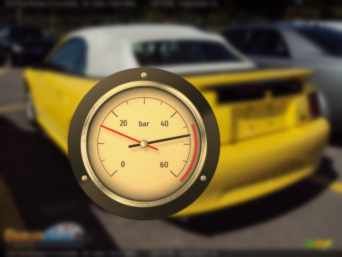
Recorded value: 47.5 bar
